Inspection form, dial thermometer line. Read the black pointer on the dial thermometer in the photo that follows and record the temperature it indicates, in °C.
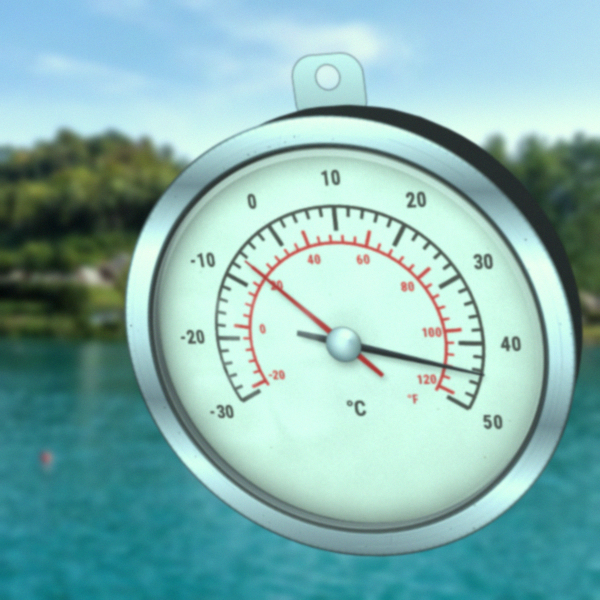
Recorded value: 44 °C
